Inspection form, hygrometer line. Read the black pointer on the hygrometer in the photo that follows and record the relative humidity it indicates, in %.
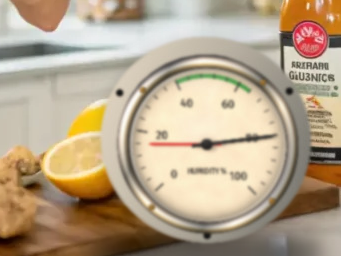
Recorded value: 80 %
